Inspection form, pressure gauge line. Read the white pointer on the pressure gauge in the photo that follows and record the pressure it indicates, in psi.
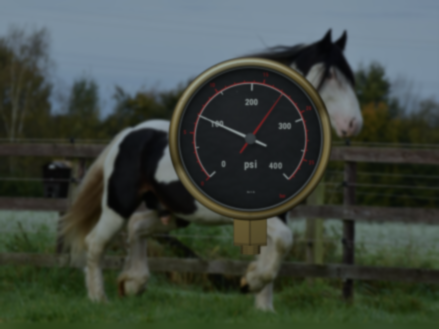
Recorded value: 100 psi
